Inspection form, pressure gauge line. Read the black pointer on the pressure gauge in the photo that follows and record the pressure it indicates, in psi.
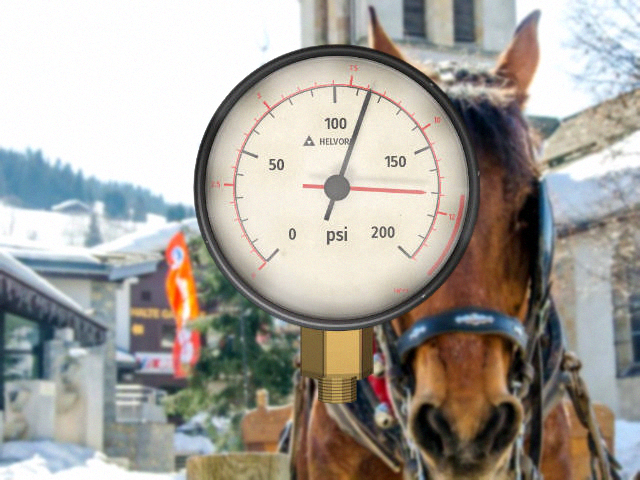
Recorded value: 115 psi
